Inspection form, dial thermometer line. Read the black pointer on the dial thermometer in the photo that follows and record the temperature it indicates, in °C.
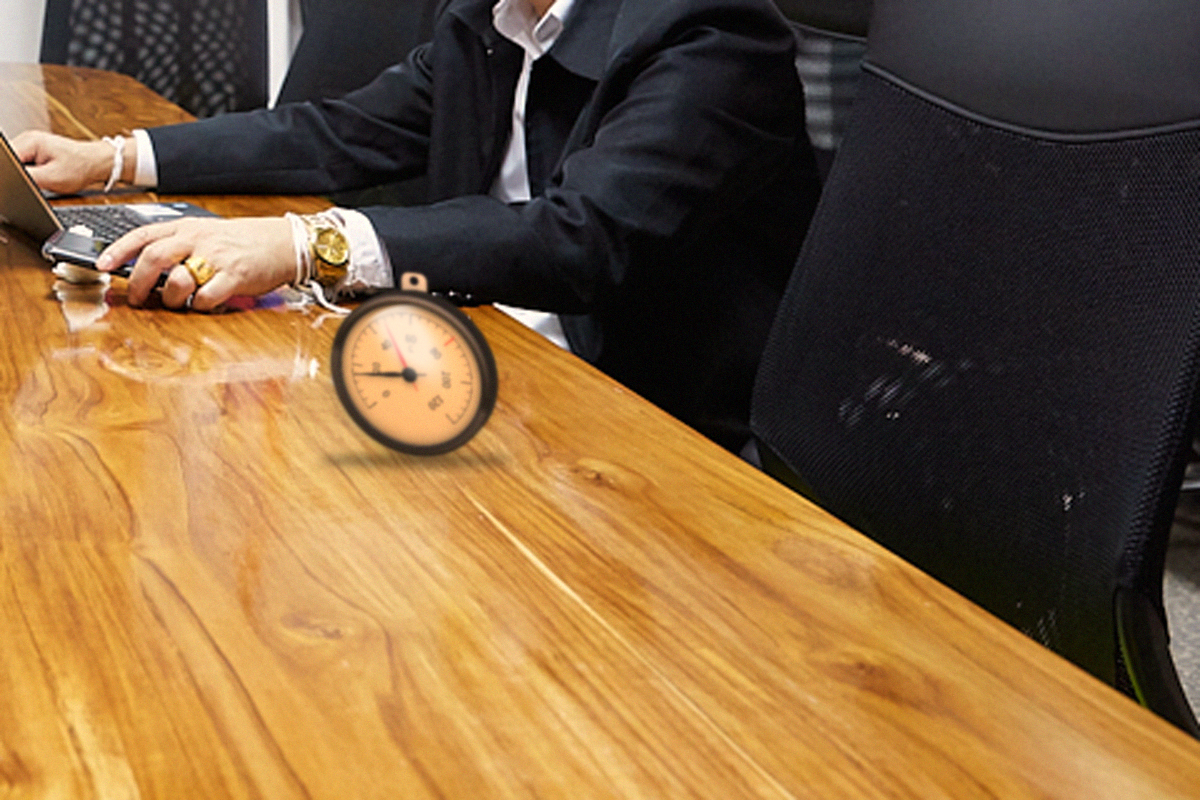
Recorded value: 16 °C
